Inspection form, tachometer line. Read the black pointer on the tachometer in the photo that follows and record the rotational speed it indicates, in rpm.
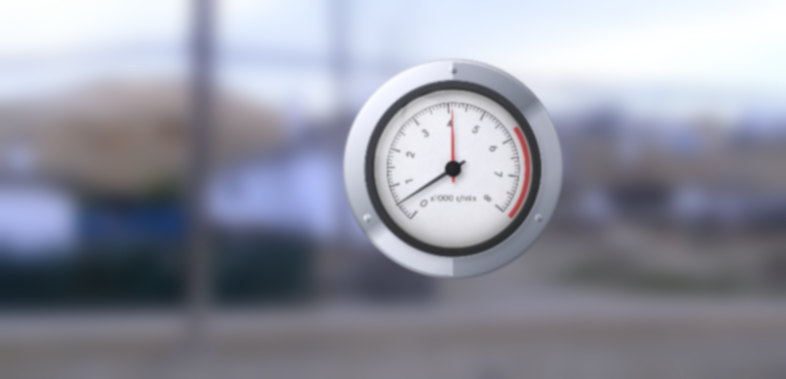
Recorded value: 500 rpm
